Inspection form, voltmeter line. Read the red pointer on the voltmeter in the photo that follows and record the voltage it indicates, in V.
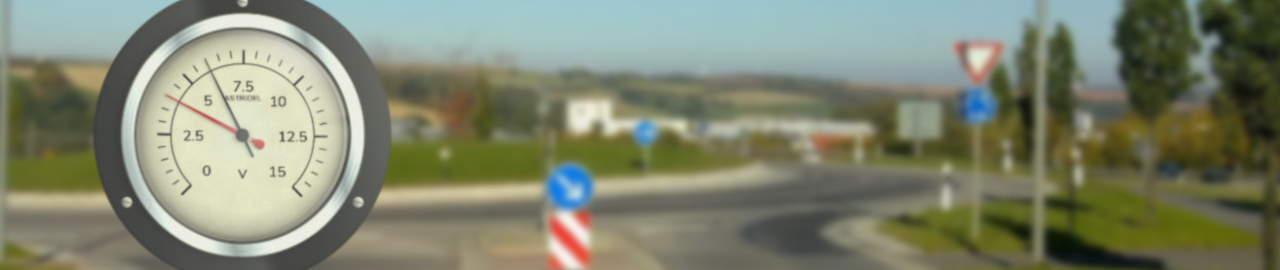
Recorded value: 4 V
